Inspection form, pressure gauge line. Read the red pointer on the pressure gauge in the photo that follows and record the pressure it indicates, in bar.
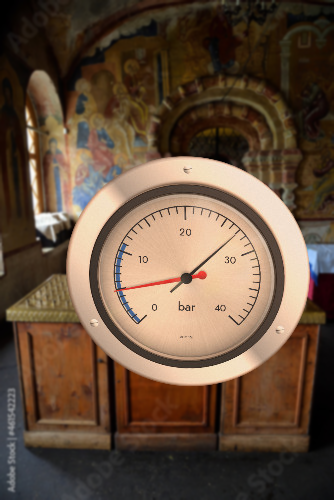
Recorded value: 5 bar
